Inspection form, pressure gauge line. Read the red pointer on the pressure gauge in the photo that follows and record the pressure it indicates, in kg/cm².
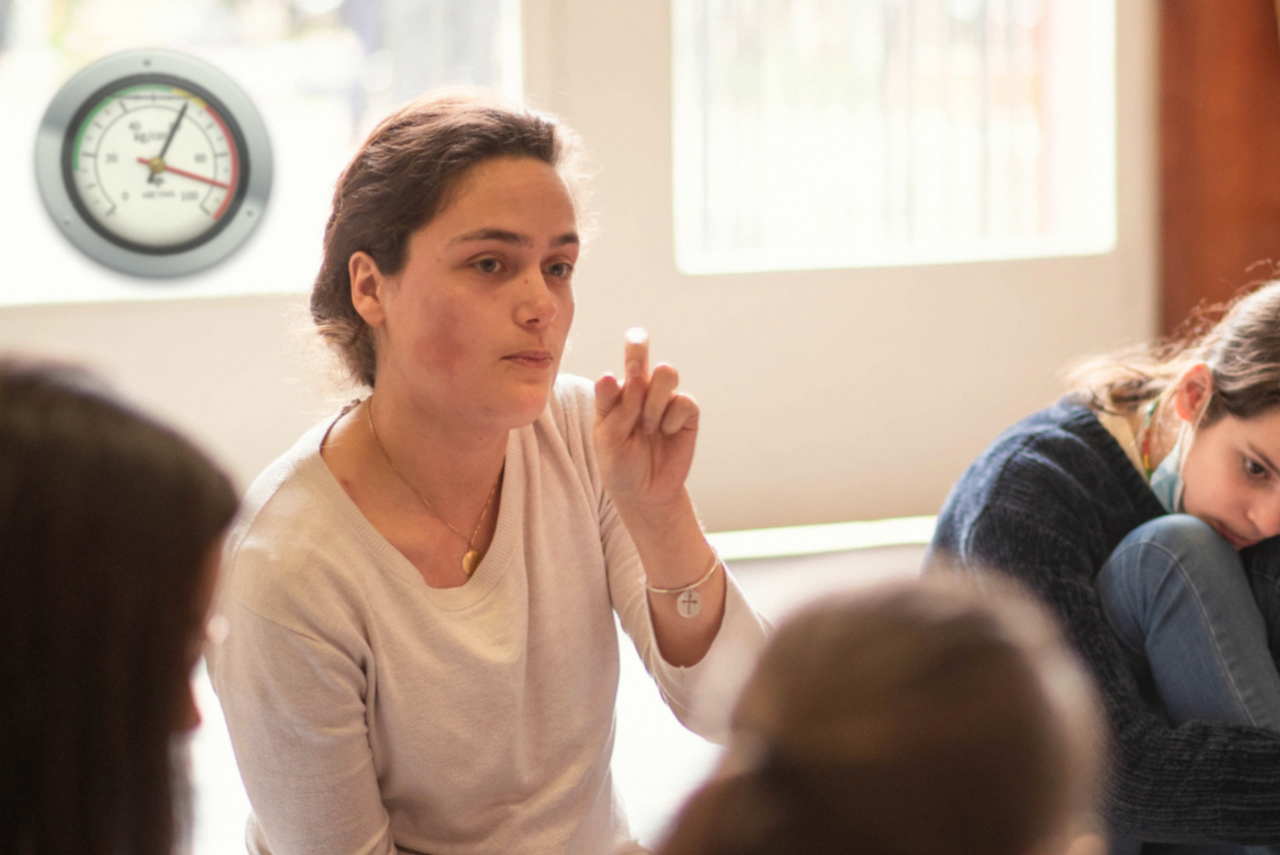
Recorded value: 90 kg/cm²
